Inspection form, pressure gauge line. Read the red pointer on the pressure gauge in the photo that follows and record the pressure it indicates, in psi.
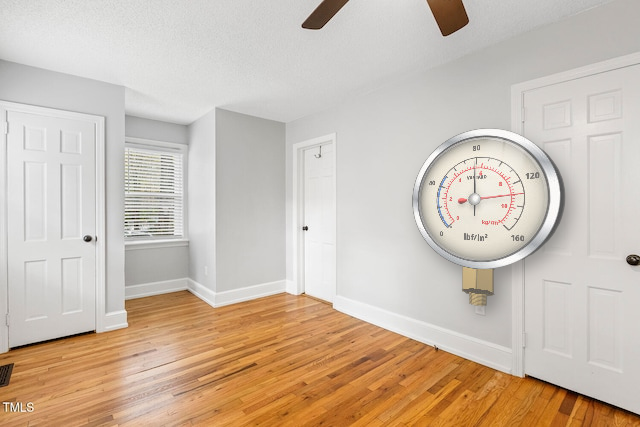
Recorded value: 130 psi
